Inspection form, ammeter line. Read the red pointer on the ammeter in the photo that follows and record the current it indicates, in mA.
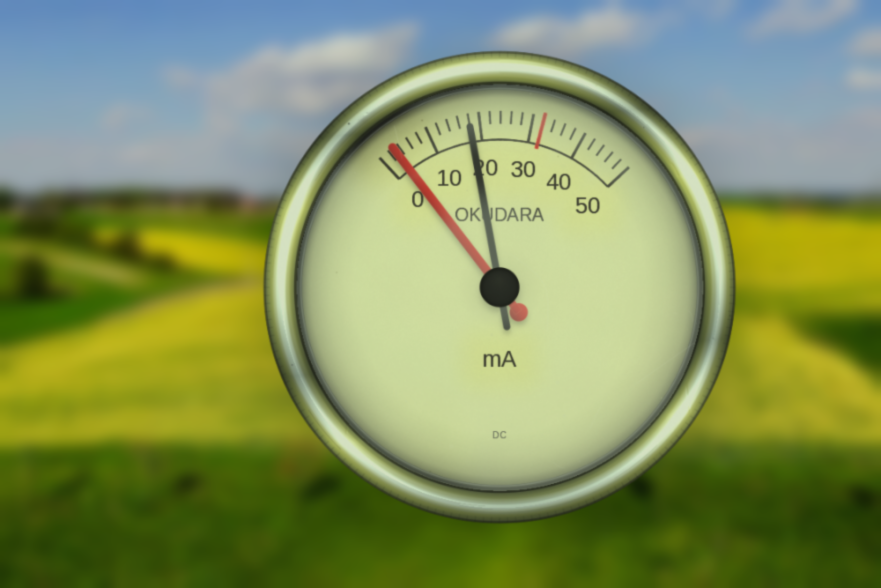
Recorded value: 3 mA
